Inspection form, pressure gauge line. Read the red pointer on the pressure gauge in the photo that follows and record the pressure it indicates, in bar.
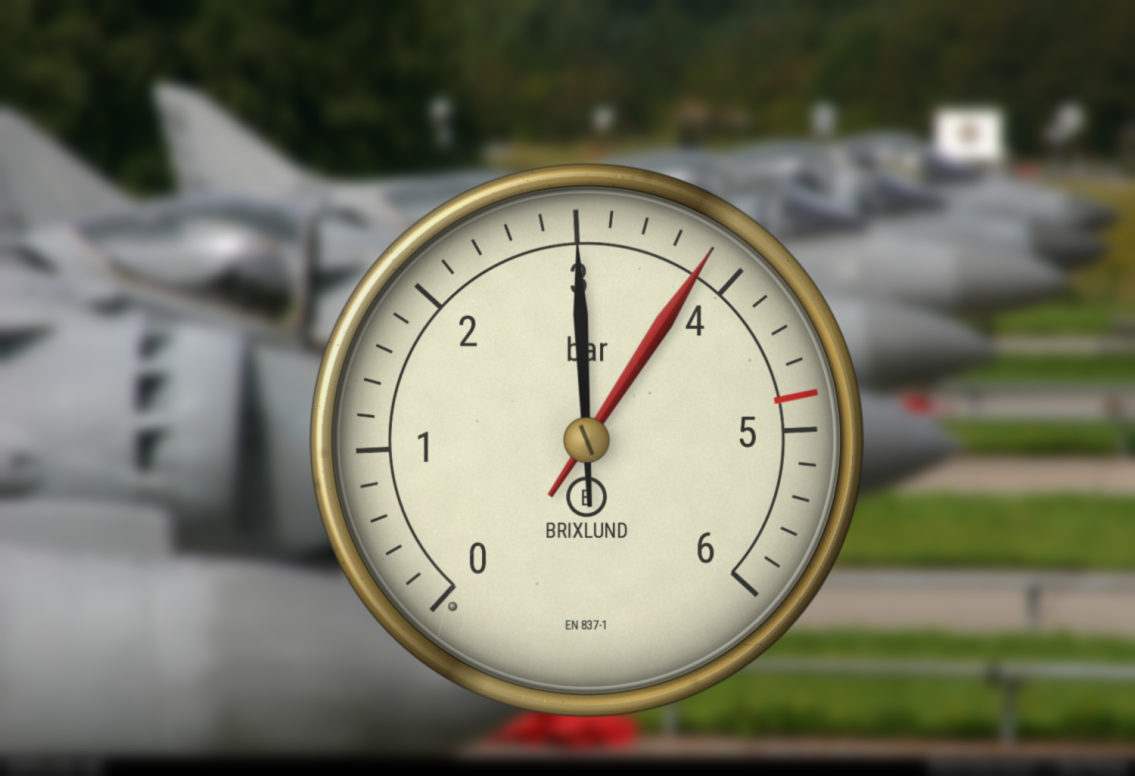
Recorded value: 3.8 bar
